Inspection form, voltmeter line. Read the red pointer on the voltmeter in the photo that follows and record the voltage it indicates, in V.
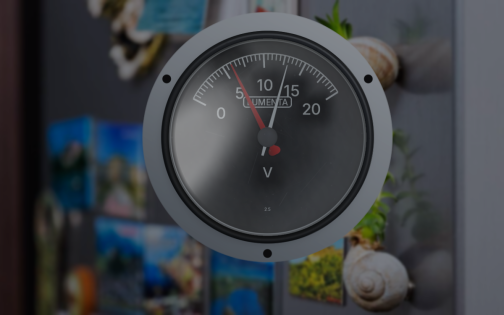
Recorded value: 6 V
